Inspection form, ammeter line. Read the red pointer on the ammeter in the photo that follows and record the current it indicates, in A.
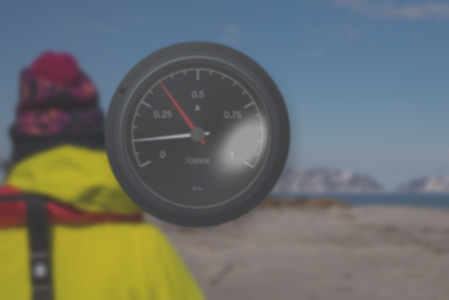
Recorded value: 0.35 A
